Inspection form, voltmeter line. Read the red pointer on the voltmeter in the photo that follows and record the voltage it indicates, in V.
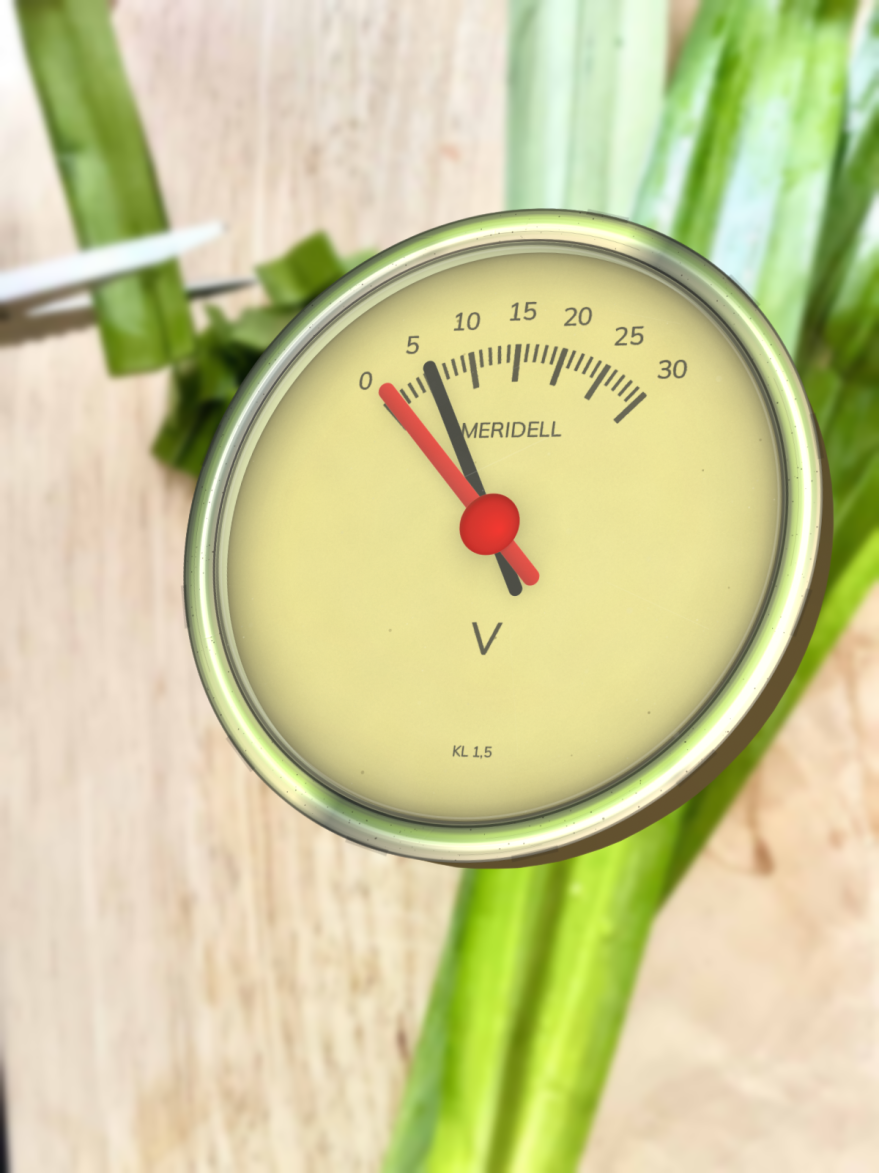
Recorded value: 1 V
